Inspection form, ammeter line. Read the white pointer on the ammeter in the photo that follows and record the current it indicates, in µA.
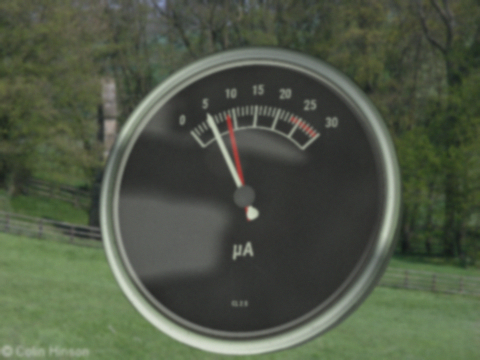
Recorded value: 5 µA
